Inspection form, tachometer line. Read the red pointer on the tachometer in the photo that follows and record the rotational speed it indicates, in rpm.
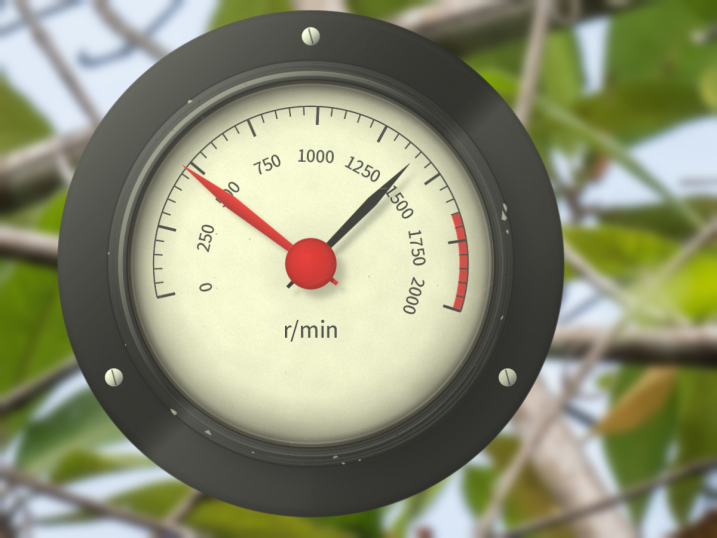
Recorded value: 475 rpm
